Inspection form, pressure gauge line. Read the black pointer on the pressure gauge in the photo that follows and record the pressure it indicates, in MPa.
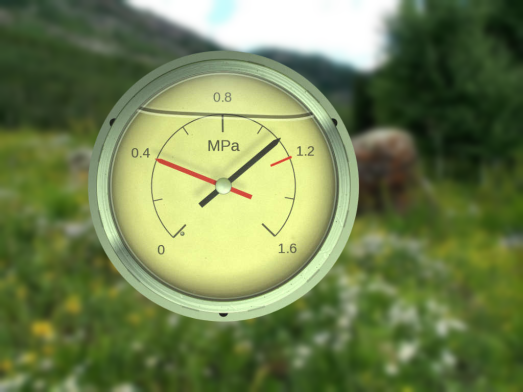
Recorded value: 1.1 MPa
